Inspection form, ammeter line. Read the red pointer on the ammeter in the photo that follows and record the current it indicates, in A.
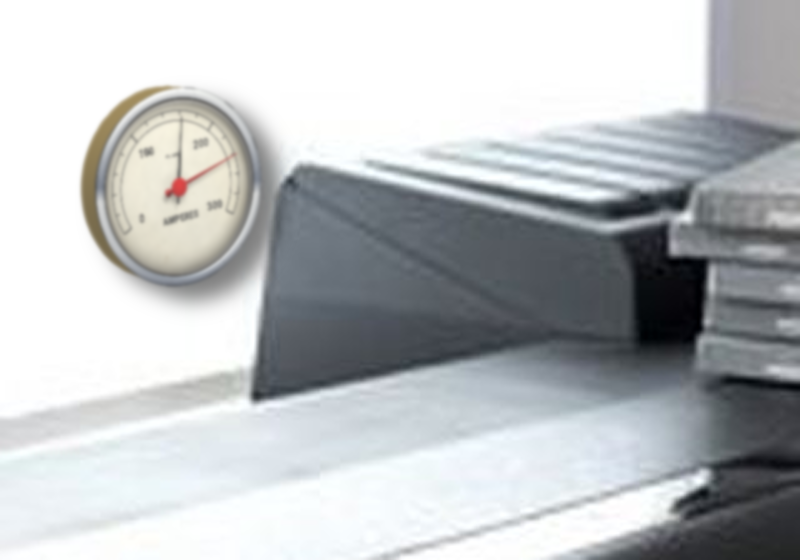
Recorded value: 240 A
